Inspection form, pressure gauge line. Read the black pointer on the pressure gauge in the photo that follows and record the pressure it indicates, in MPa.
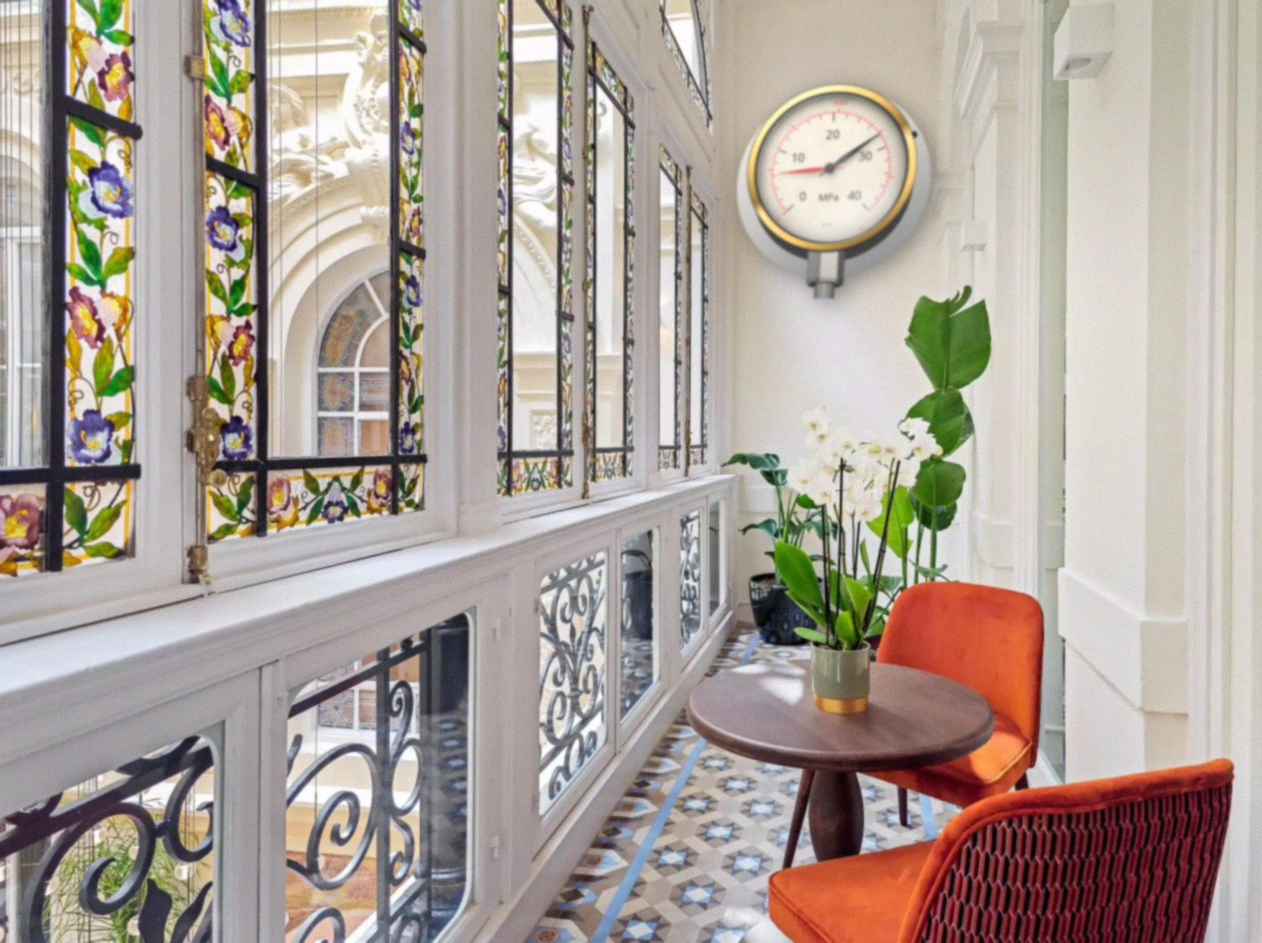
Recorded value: 28 MPa
